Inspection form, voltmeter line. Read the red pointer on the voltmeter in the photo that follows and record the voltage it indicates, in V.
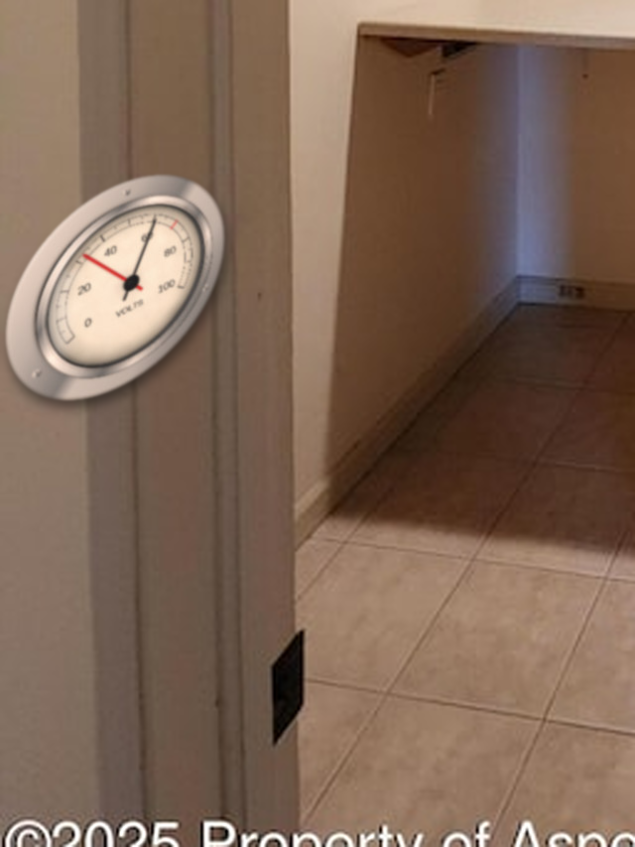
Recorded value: 32.5 V
